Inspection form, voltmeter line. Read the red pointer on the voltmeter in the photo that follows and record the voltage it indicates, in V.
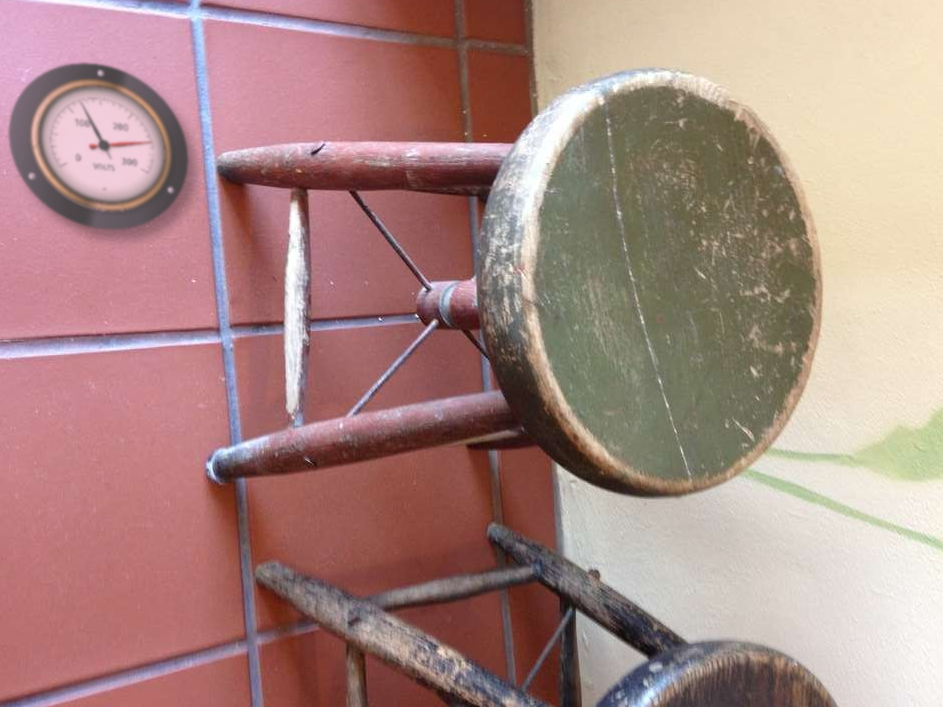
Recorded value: 250 V
